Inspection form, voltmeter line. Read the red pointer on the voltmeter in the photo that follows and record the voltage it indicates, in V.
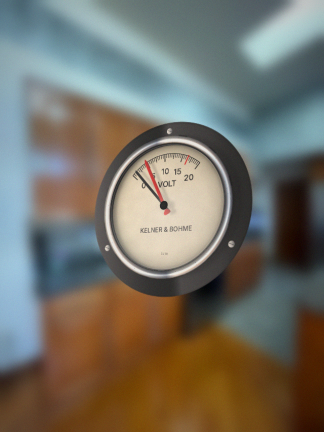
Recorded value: 5 V
